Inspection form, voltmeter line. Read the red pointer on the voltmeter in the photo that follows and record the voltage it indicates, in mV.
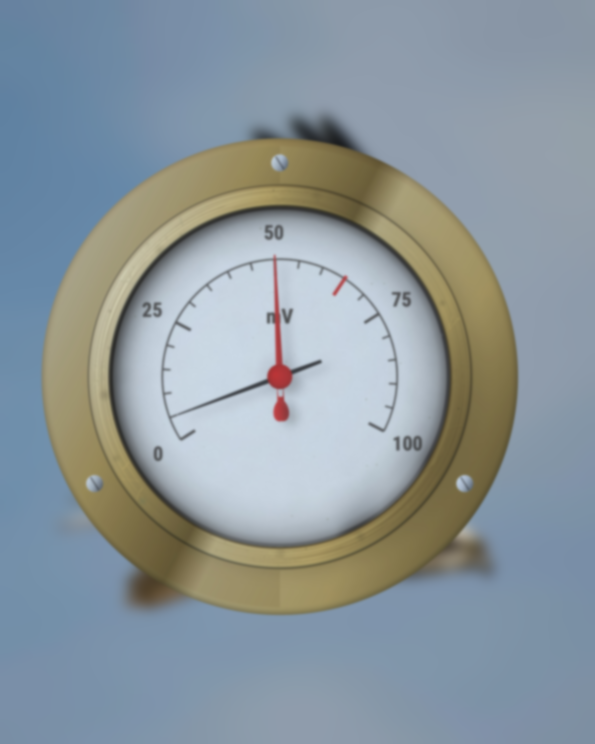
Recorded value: 50 mV
